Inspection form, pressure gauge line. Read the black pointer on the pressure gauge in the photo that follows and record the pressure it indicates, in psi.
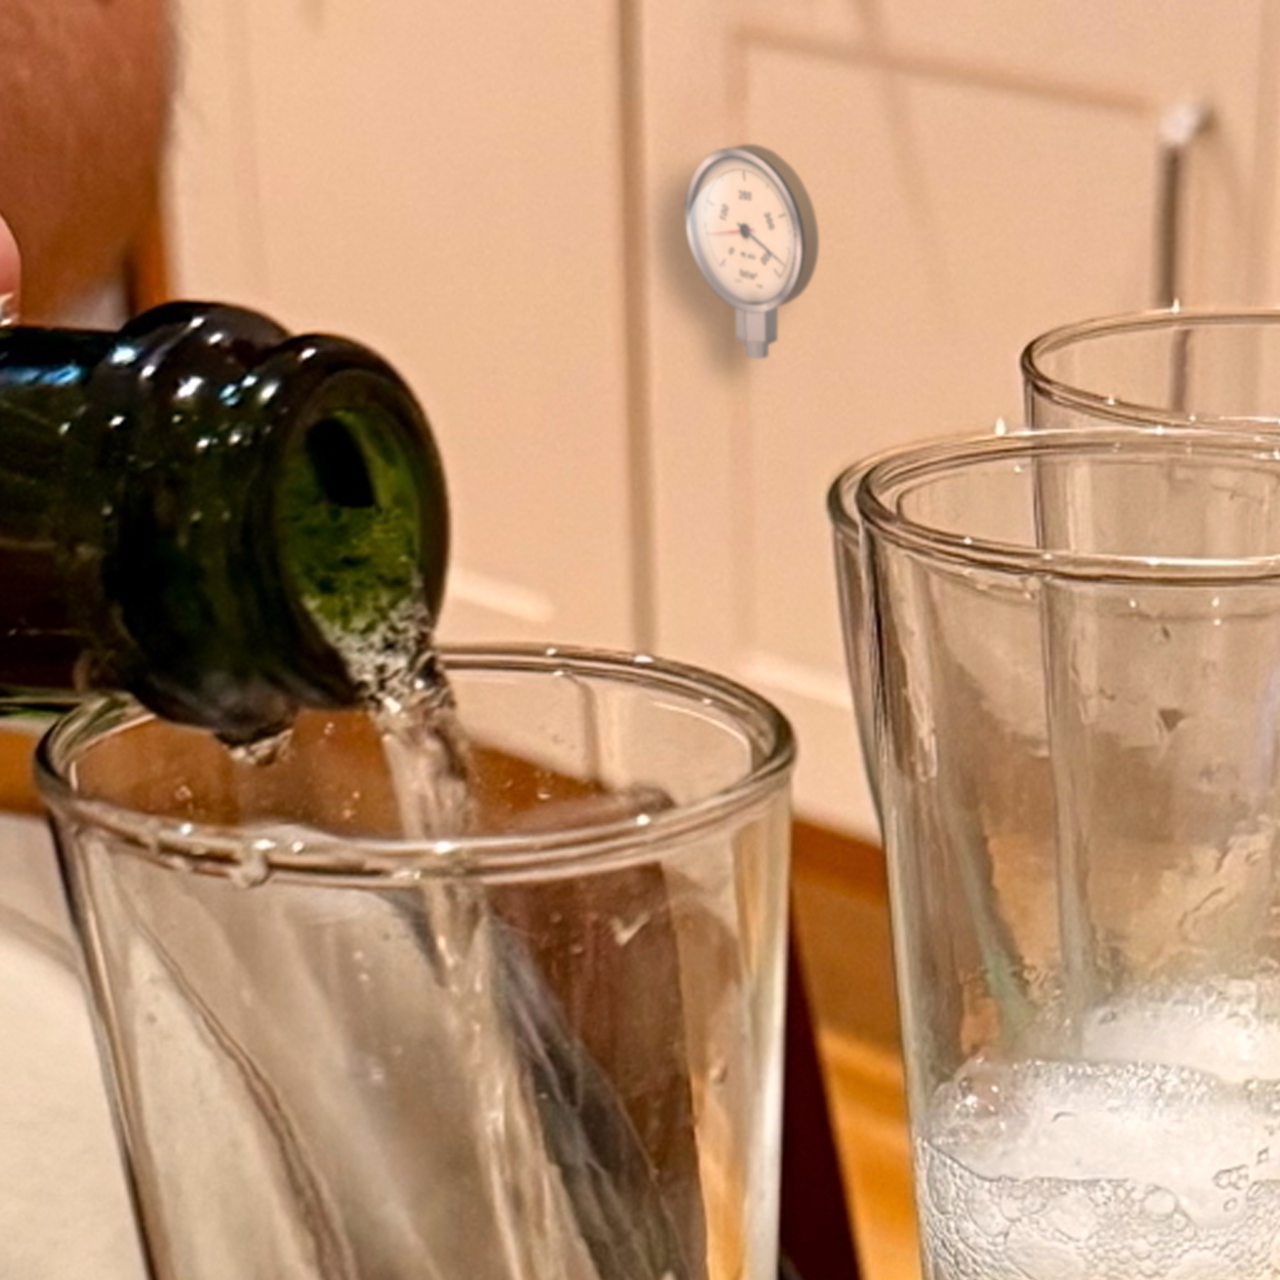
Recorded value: 375 psi
